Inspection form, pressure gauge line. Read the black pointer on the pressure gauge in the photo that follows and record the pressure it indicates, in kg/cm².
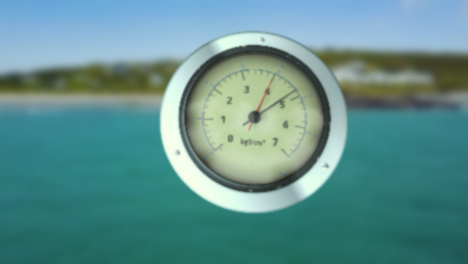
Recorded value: 4.8 kg/cm²
